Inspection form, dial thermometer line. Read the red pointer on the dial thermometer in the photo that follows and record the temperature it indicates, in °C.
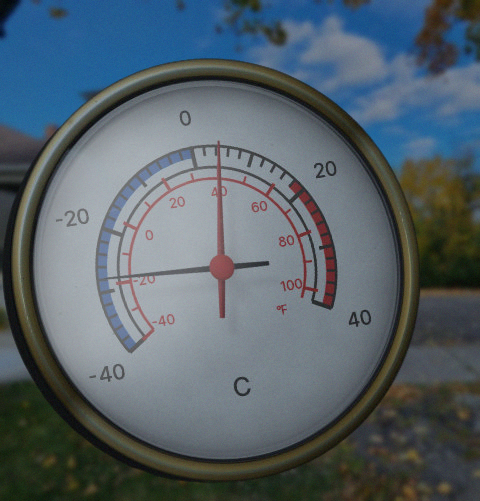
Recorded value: 4 °C
